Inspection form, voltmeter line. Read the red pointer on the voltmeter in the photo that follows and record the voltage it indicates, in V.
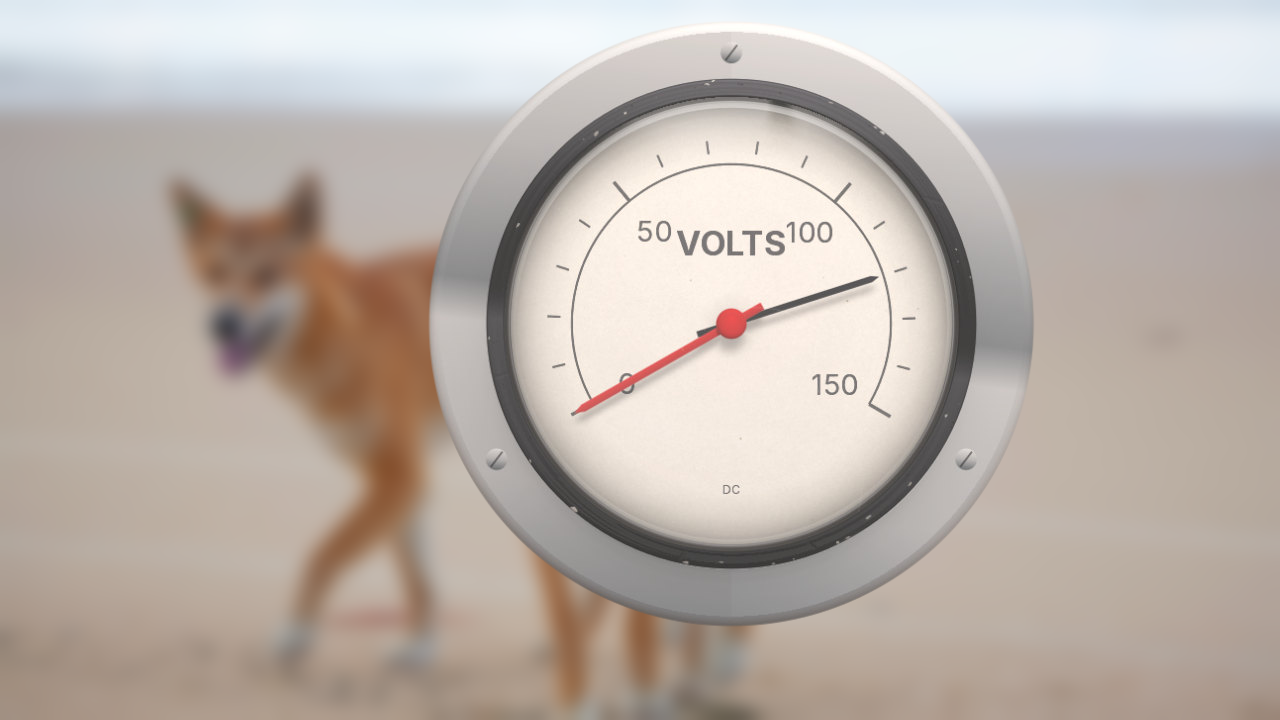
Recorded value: 0 V
